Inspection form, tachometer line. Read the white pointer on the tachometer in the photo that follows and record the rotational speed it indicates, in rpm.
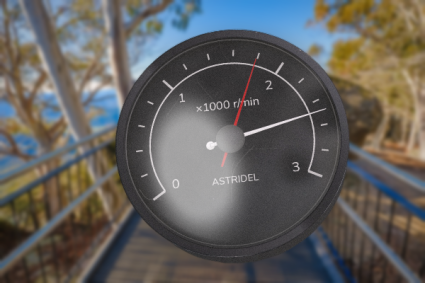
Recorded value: 2500 rpm
